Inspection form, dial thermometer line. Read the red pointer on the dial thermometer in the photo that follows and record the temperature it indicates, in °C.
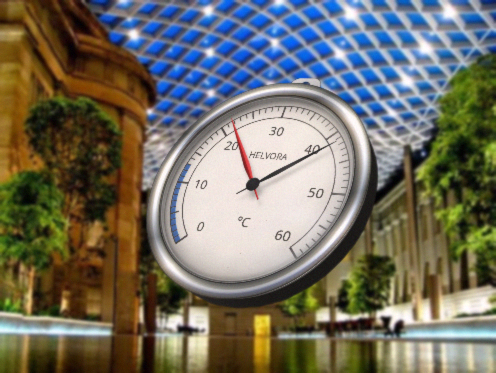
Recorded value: 22 °C
